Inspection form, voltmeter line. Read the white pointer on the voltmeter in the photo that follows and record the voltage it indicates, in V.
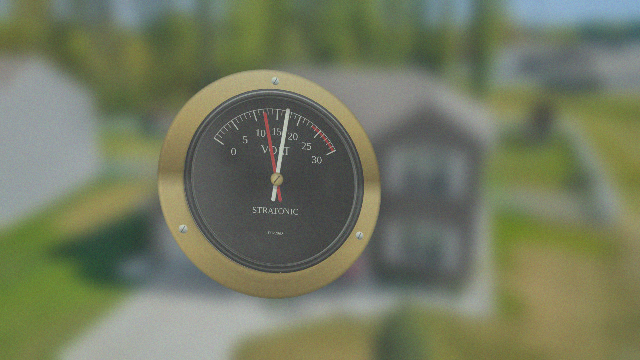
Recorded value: 17 V
